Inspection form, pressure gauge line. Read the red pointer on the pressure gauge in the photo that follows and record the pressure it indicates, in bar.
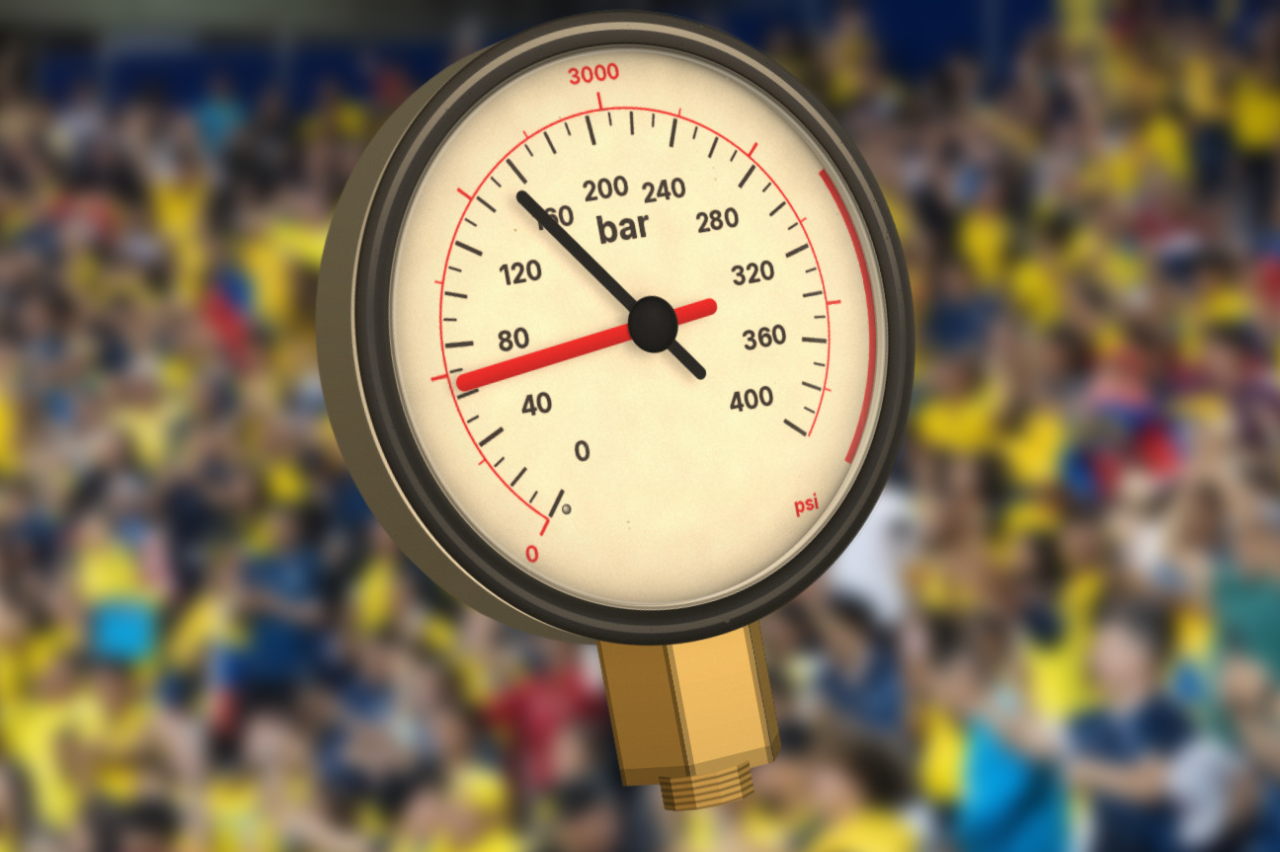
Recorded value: 65 bar
